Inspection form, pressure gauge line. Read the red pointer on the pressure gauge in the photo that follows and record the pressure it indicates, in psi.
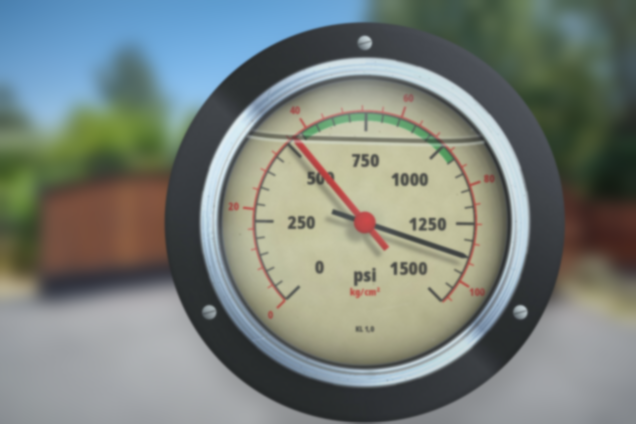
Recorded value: 525 psi
